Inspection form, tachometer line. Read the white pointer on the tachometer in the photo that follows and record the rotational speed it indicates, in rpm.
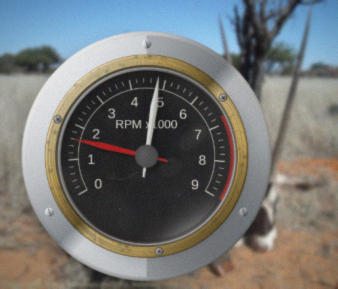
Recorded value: 4800 rpm
